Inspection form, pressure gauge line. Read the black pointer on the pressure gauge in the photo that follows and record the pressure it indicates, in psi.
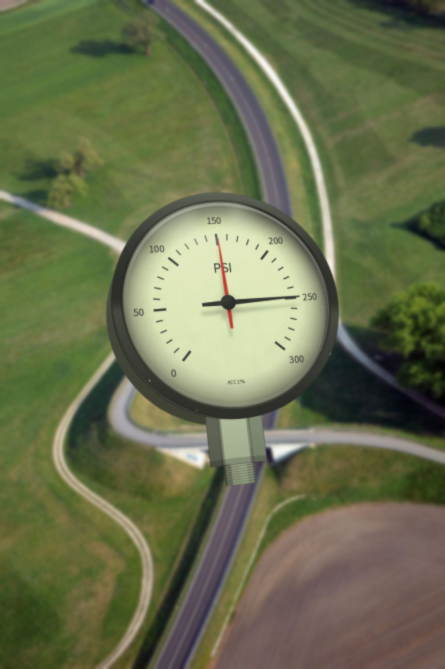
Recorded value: 250 psi
